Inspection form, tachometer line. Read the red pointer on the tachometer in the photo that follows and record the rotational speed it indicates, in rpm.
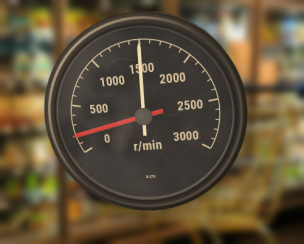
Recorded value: 200 rpm
